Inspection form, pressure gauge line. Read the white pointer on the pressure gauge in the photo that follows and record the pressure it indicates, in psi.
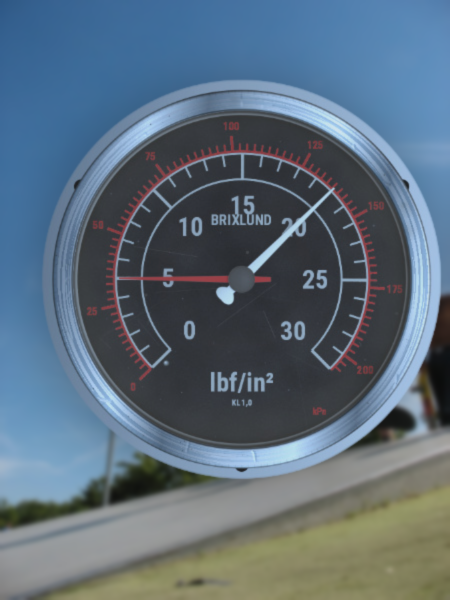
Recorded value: 20 psi
